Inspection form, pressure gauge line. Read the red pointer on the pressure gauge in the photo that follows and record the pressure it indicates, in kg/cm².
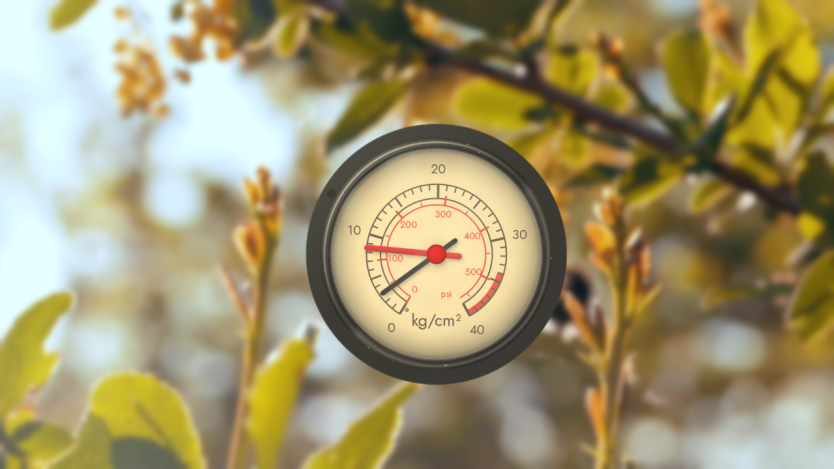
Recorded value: 8.5 kg/cm²
